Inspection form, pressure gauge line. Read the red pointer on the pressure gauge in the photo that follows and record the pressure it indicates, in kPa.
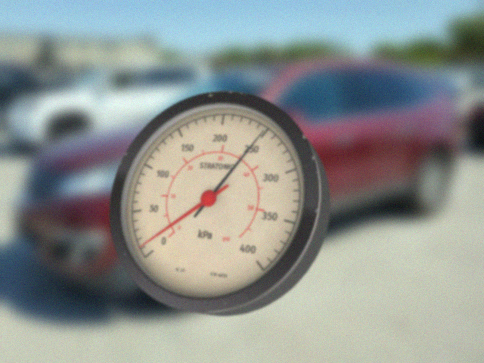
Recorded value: 10 kPa
